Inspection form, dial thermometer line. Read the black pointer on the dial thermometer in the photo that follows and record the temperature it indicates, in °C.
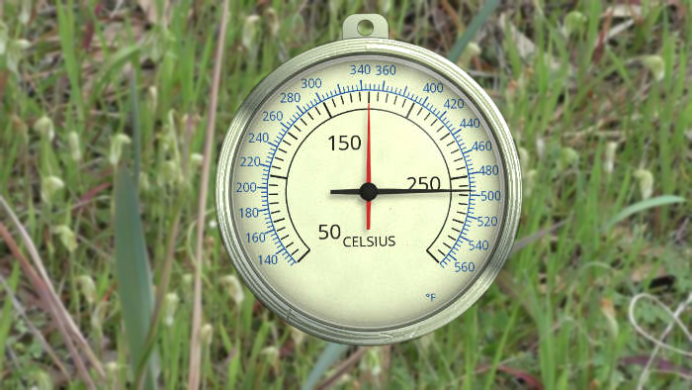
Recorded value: 257.5 °C
